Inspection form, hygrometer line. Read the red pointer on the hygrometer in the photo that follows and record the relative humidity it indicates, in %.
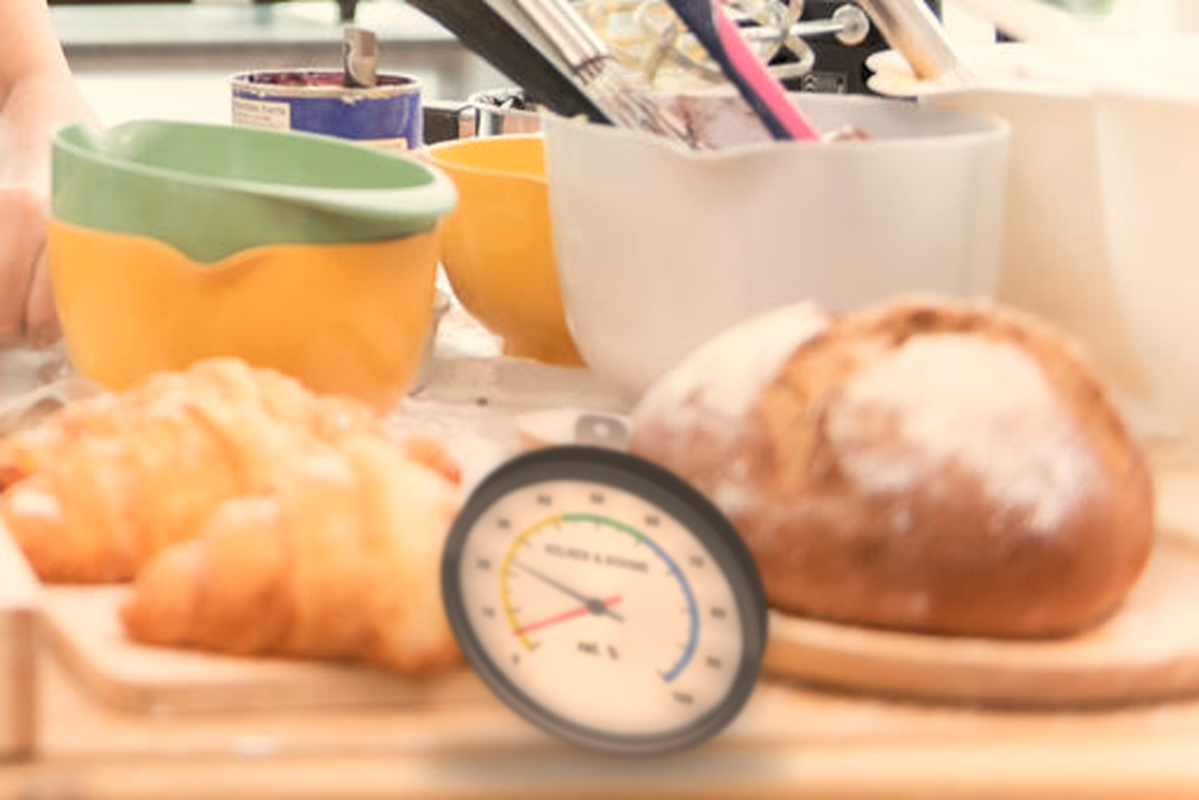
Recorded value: 5 %
